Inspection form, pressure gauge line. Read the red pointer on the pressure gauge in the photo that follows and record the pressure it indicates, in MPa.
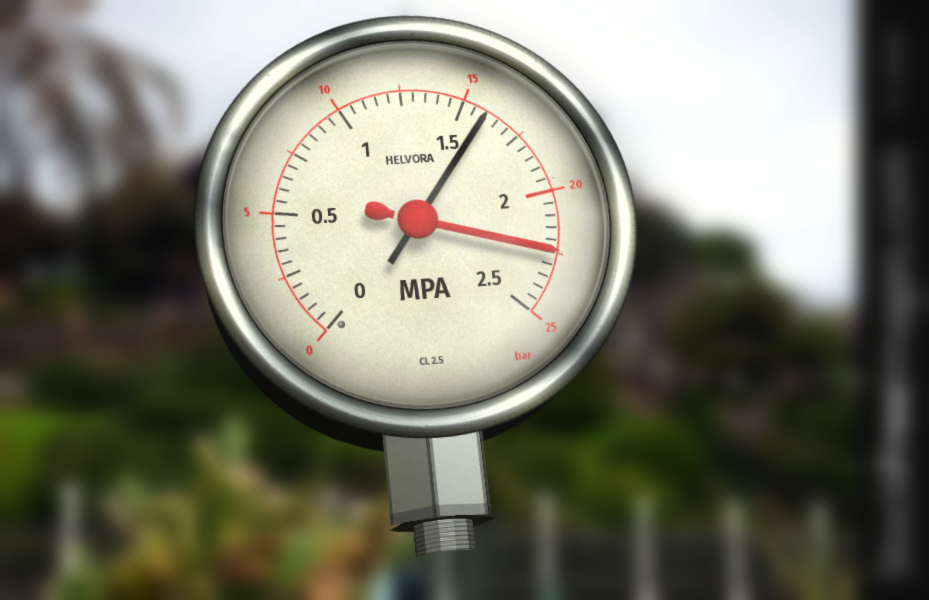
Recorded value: 2.25 MPa
